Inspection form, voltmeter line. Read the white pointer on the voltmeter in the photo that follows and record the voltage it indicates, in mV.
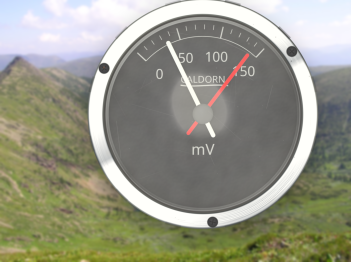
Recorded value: 35 mV
